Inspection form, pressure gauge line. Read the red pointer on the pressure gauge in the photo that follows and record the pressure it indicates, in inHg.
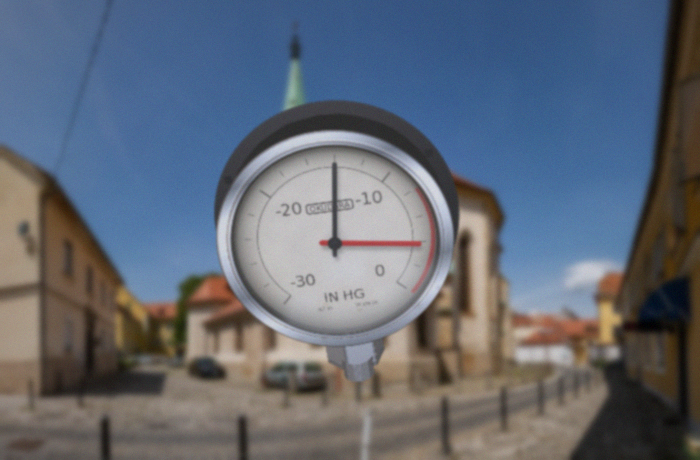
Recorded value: -4 inHg
